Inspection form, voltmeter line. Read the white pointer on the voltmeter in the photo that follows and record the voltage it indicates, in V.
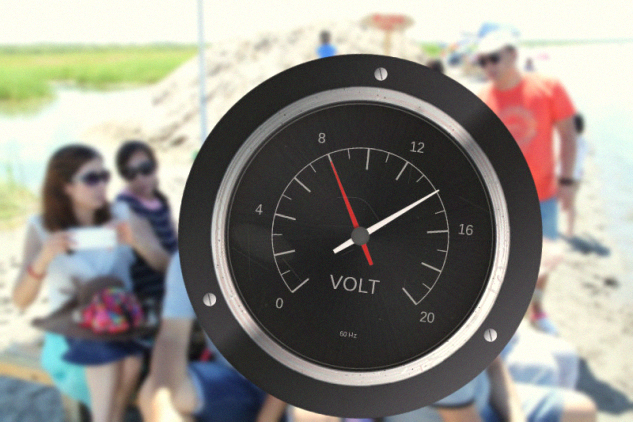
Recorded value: 14 V
